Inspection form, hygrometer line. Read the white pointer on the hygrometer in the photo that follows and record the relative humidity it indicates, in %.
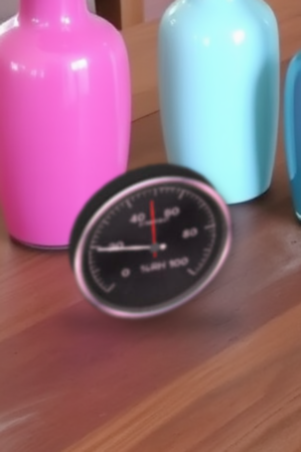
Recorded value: 20 %
